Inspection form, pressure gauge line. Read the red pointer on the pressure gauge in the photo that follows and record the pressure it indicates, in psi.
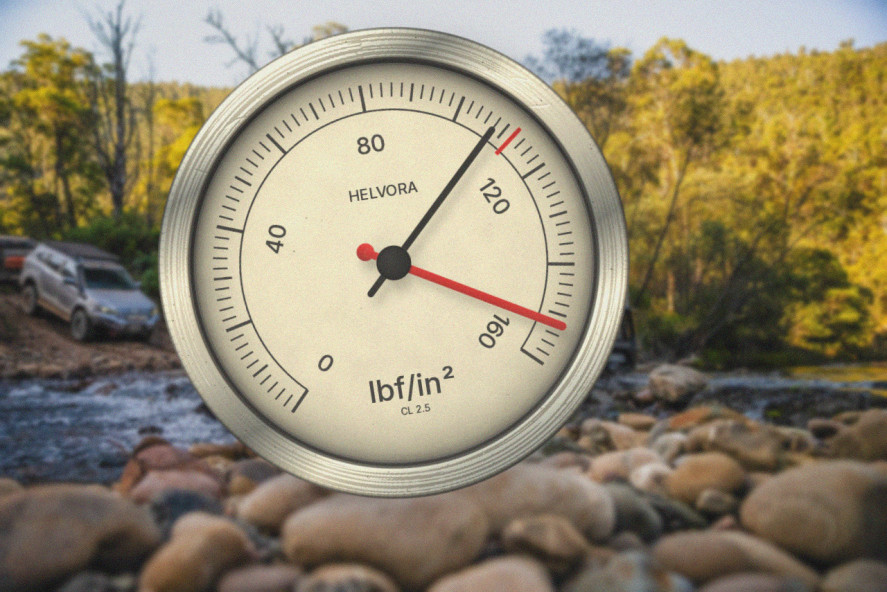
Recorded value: 152 psi
